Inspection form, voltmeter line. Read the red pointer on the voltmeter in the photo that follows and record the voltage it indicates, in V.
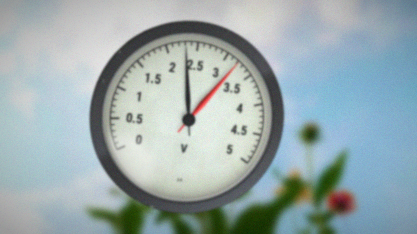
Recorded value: 3.2 V
